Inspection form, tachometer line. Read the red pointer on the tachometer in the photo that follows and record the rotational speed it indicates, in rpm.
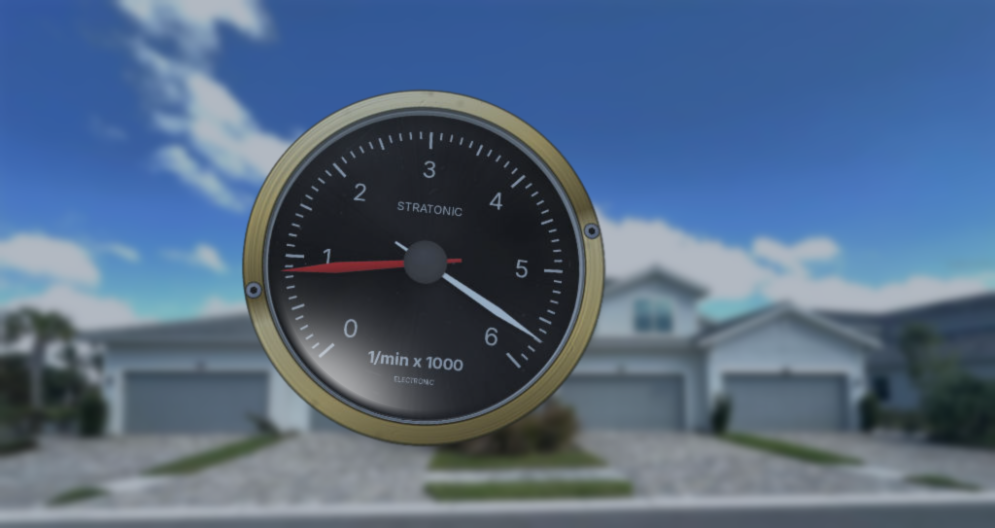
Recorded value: 850 rpm
